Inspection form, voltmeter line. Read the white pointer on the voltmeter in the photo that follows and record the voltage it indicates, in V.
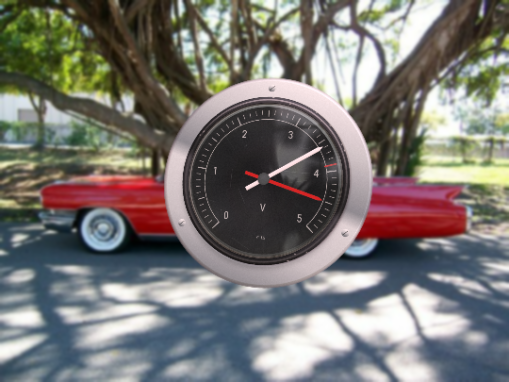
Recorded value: 3.6 V
